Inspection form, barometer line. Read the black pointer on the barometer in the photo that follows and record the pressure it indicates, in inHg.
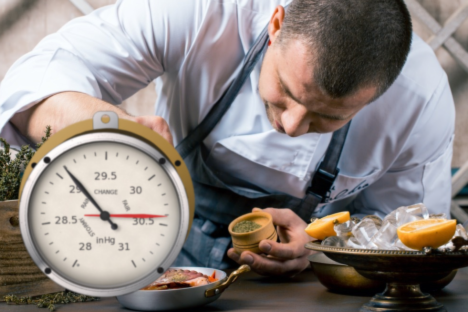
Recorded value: 29.1 inHg
